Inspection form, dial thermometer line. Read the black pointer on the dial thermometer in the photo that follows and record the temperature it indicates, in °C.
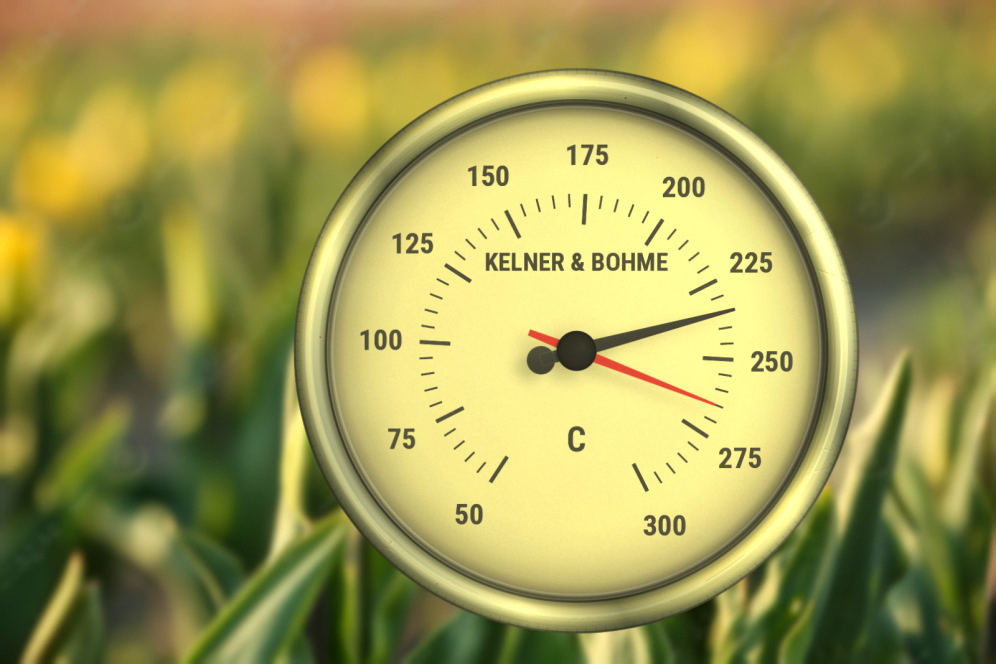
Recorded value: 235 °C
